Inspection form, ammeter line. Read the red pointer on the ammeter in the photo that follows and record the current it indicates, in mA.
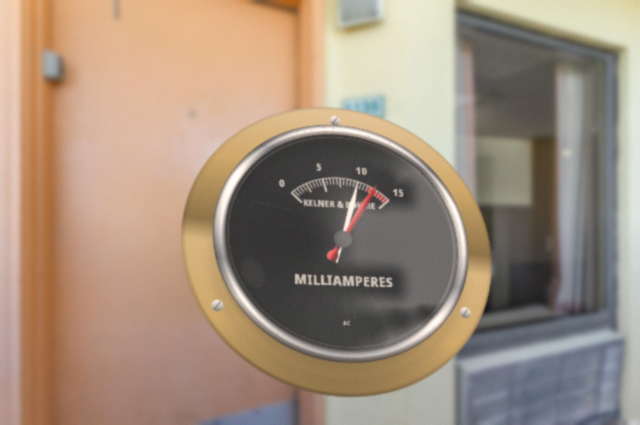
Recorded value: 12.5 mA
